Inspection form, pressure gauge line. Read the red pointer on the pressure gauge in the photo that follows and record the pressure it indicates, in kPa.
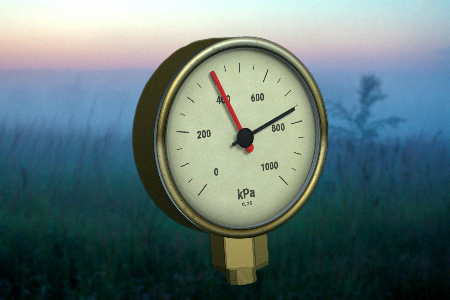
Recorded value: 400 kPa
